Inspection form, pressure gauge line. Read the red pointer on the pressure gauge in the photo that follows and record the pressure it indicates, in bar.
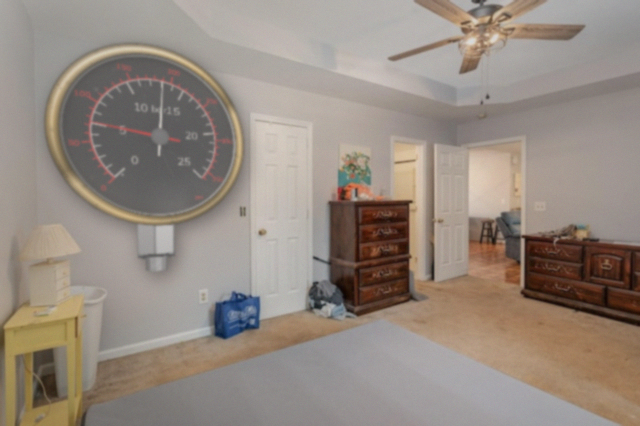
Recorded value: 5 bar
